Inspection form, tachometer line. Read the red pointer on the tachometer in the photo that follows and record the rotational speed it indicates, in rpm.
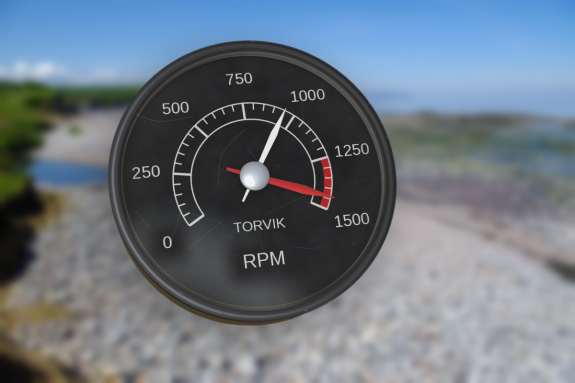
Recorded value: 1450 rpm
